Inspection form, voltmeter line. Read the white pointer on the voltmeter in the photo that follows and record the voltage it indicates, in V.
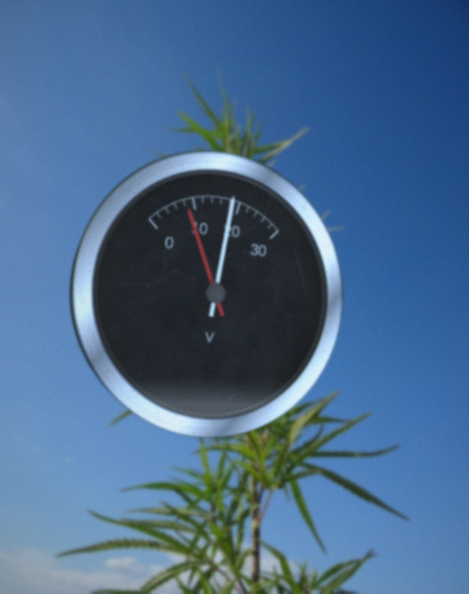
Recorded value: 18 V
